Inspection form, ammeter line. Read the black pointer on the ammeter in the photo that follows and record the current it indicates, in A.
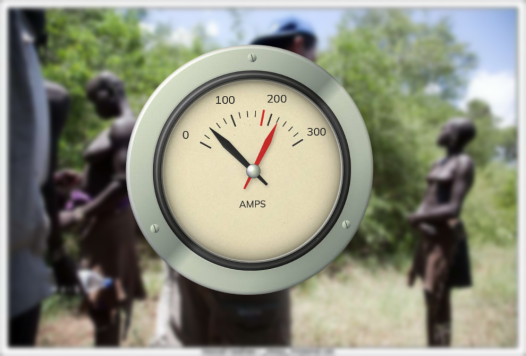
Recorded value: 40 A
